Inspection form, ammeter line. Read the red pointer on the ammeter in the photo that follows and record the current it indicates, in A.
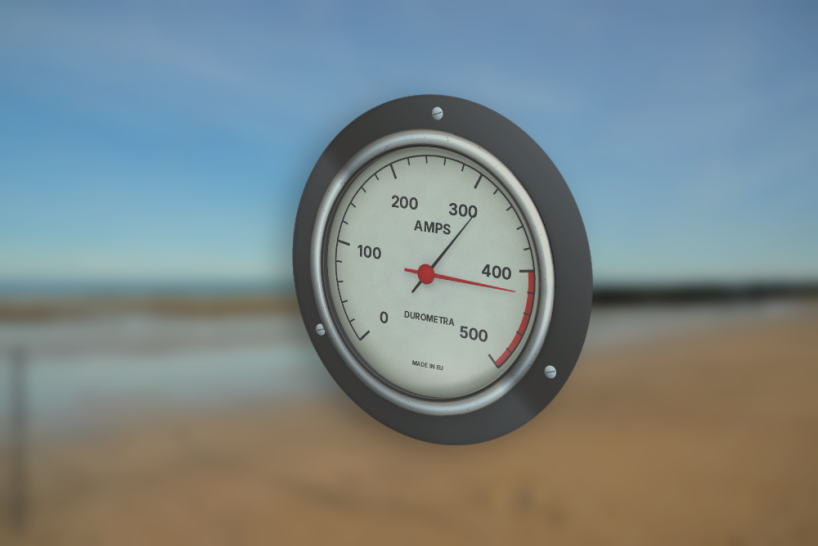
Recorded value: 420 A
